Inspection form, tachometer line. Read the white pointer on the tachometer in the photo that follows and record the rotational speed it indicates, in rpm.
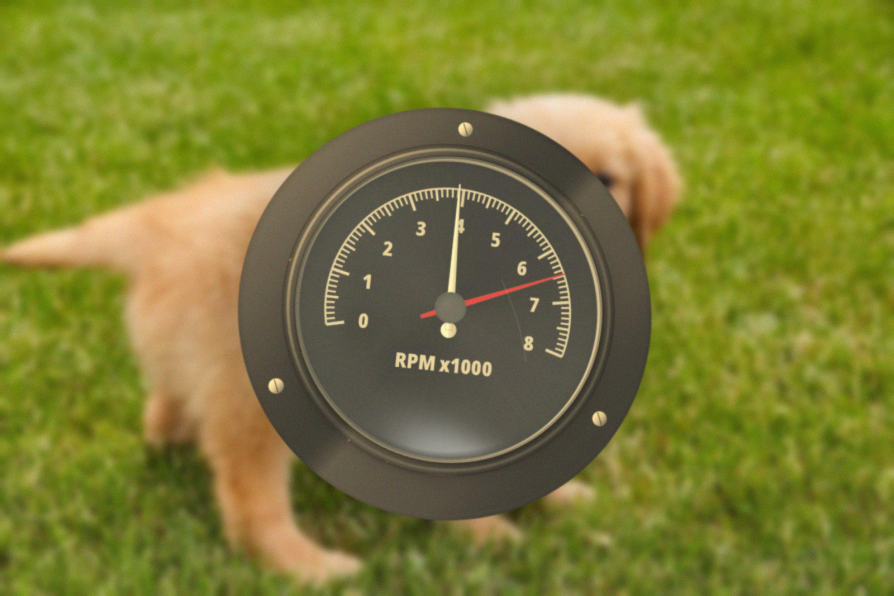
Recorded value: 3900 rpm
